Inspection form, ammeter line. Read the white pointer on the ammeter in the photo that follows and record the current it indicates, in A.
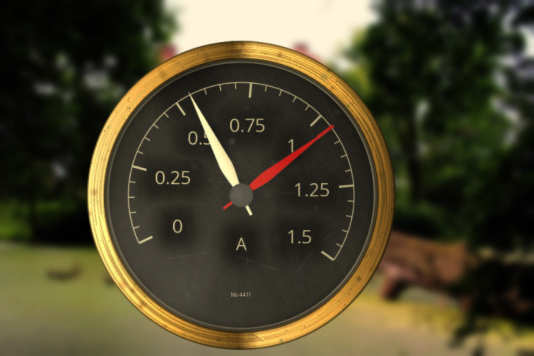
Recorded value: 0.55 A
